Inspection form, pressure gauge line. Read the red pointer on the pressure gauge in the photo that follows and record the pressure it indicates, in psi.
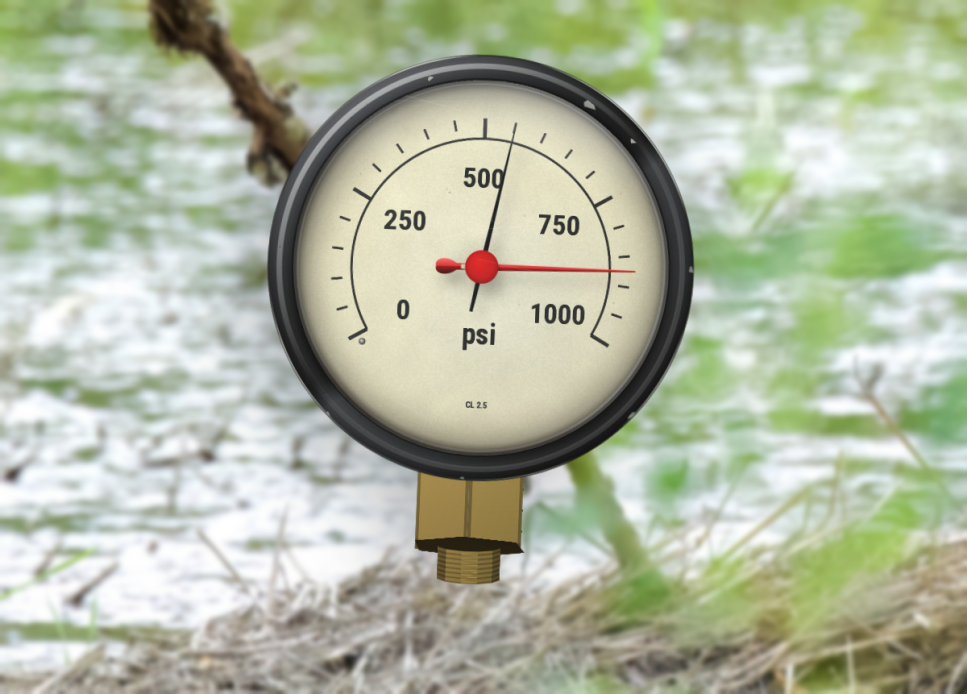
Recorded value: 875 psi
